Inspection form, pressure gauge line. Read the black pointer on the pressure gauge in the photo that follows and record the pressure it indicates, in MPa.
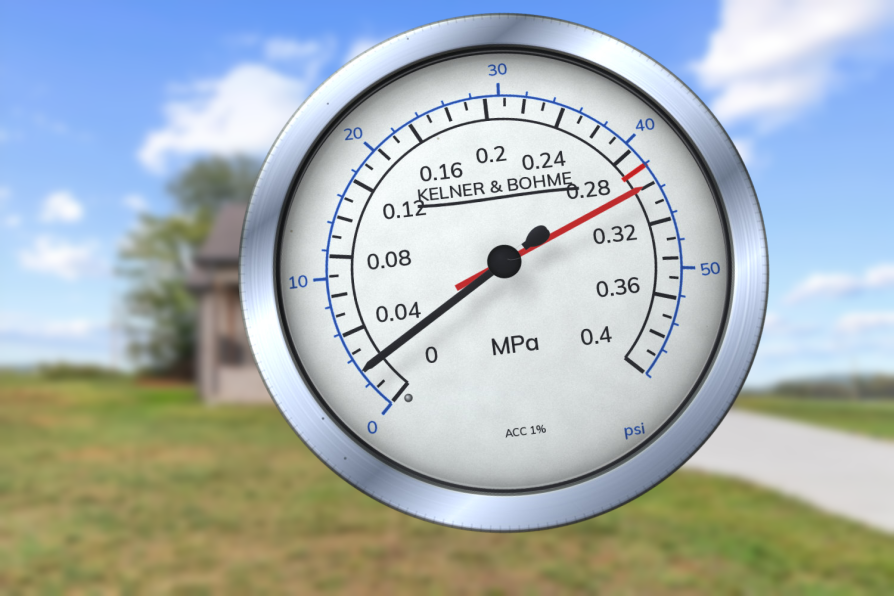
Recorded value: 0.02 MPa
